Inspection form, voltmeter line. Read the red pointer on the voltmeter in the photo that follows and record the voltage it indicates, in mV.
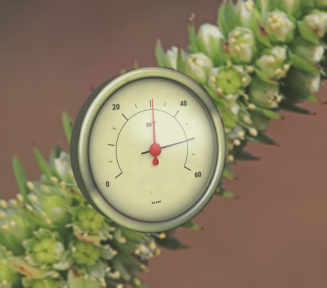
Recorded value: 30 mV
